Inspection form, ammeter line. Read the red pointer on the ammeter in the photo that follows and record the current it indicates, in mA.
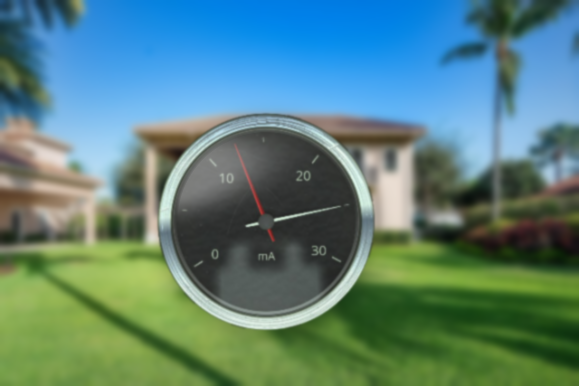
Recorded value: 12.5 mA
